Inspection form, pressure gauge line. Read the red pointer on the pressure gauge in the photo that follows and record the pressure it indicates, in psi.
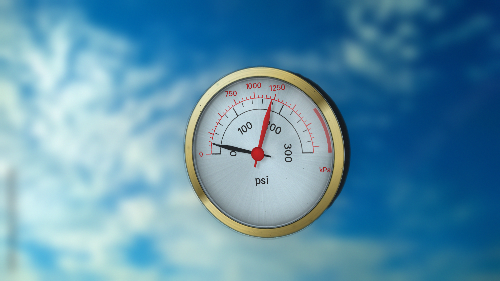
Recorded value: 180 psi
